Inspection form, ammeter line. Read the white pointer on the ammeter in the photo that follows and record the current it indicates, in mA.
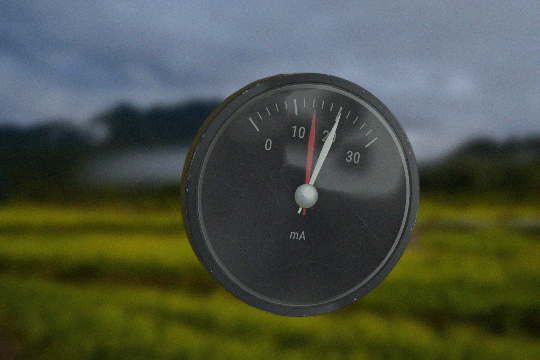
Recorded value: 20 mA
